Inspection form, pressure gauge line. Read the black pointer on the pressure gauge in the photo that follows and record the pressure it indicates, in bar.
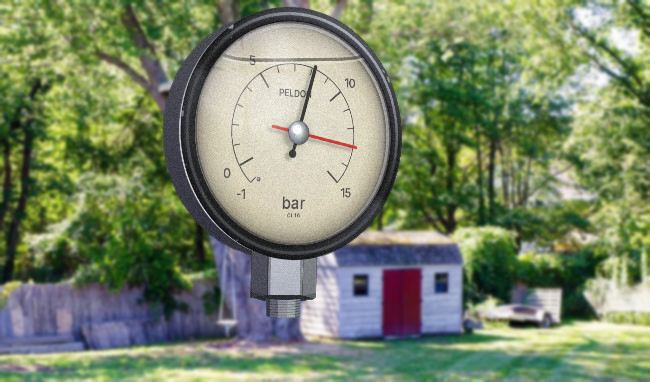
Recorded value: 8 bar
